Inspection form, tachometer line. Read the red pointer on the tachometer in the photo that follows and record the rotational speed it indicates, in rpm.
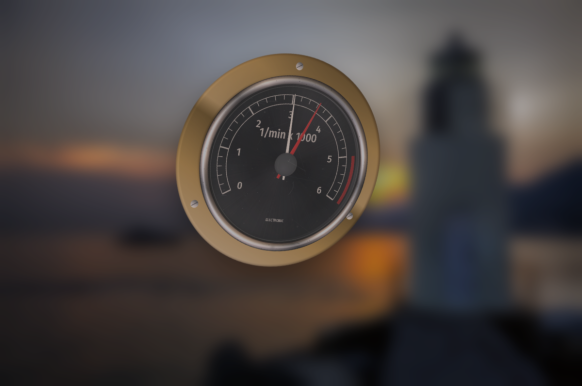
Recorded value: 3600 rpm
